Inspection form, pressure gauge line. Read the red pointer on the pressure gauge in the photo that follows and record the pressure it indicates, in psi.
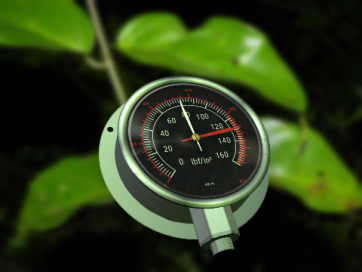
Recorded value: 130 psi
